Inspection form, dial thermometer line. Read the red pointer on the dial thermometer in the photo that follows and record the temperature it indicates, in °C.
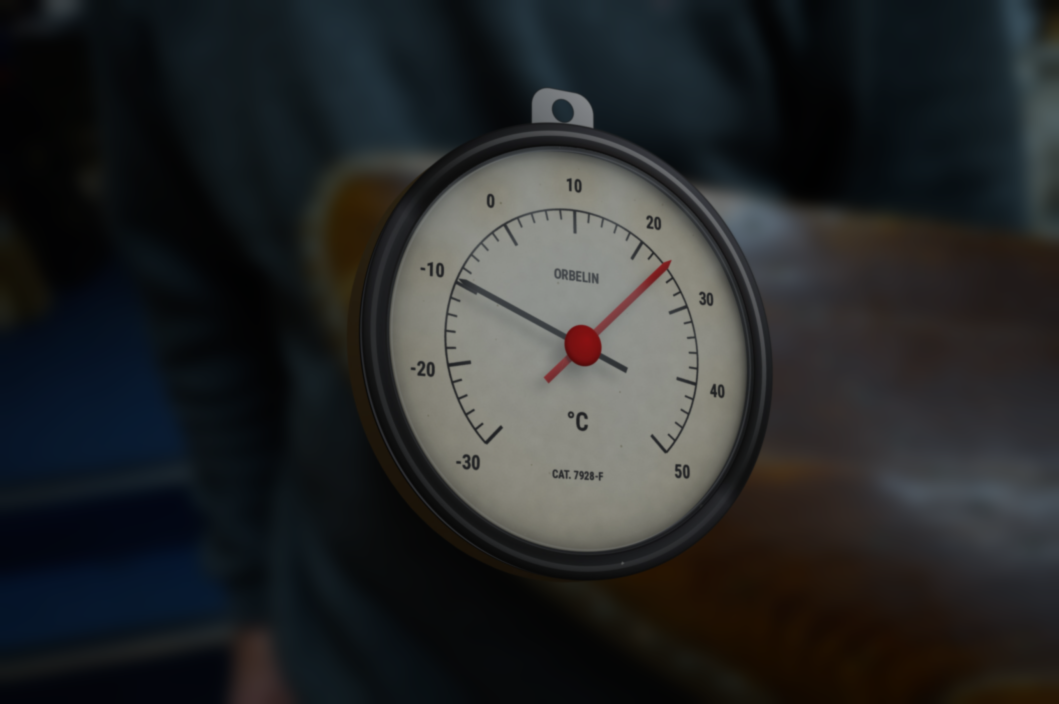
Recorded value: 24 °C
